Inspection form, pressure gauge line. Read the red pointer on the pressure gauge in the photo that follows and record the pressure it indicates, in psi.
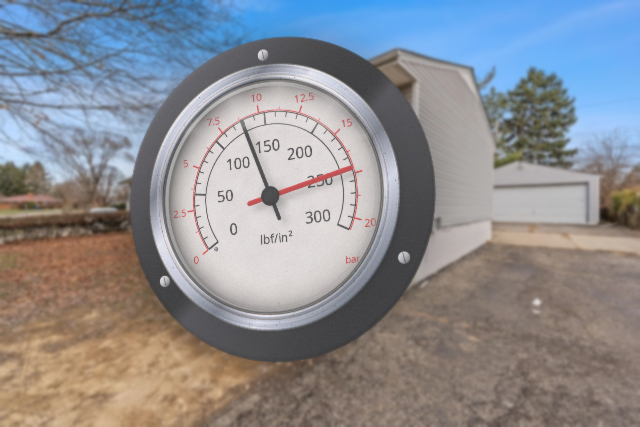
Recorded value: 250 psi
